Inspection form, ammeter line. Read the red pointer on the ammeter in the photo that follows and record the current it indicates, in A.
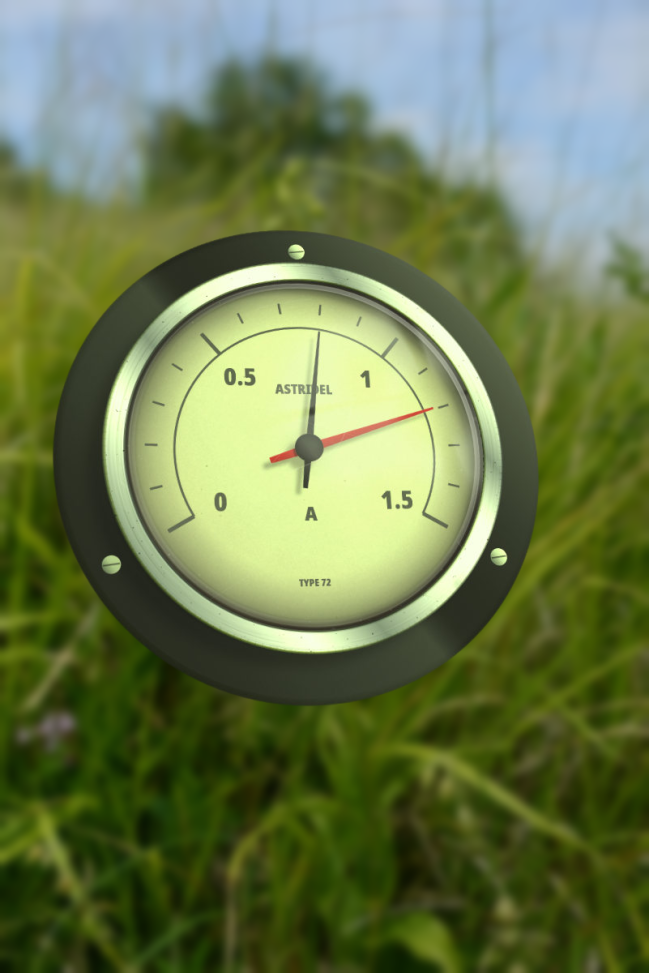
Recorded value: 1.2 A
